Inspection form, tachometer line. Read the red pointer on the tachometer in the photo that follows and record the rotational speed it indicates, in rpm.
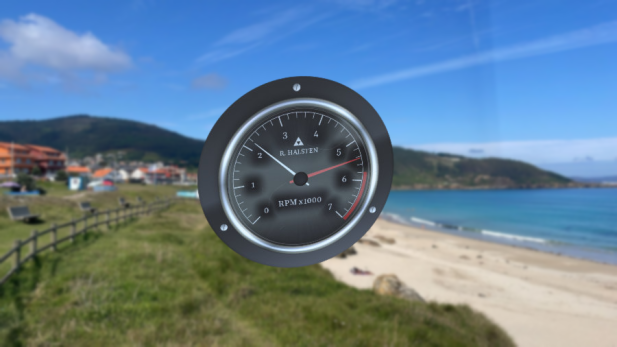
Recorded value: 5400 rpm
